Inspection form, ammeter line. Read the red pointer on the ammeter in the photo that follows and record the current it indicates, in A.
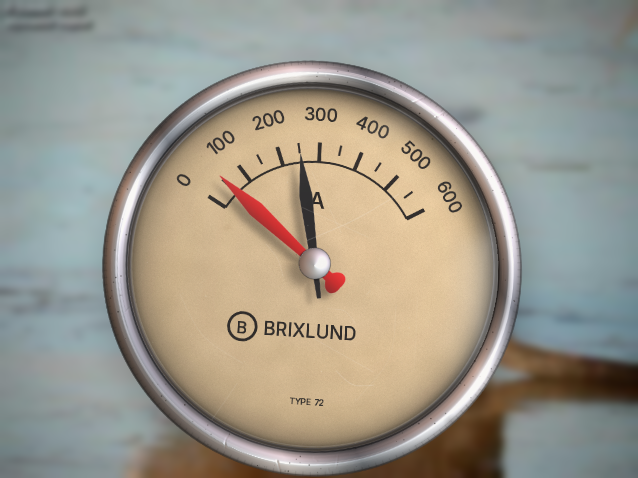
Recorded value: 50 A
